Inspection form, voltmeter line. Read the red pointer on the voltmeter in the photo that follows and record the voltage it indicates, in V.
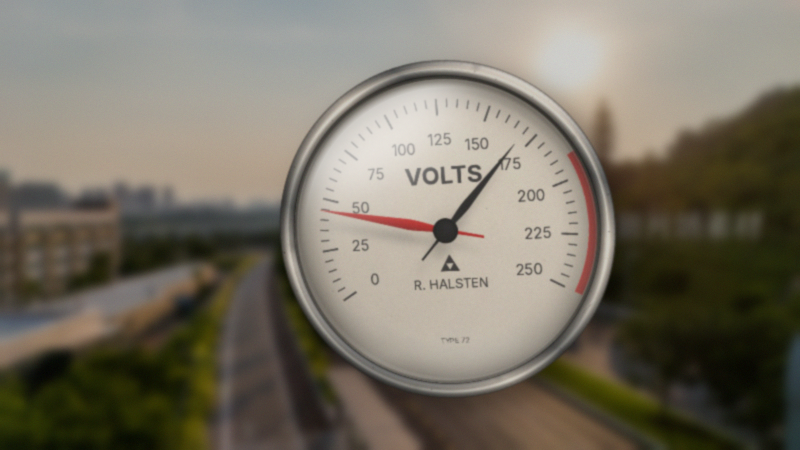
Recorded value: 45 V
